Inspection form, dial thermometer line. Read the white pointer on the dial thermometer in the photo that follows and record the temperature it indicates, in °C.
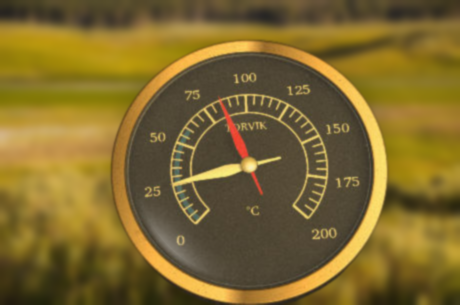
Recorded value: 25 °C
